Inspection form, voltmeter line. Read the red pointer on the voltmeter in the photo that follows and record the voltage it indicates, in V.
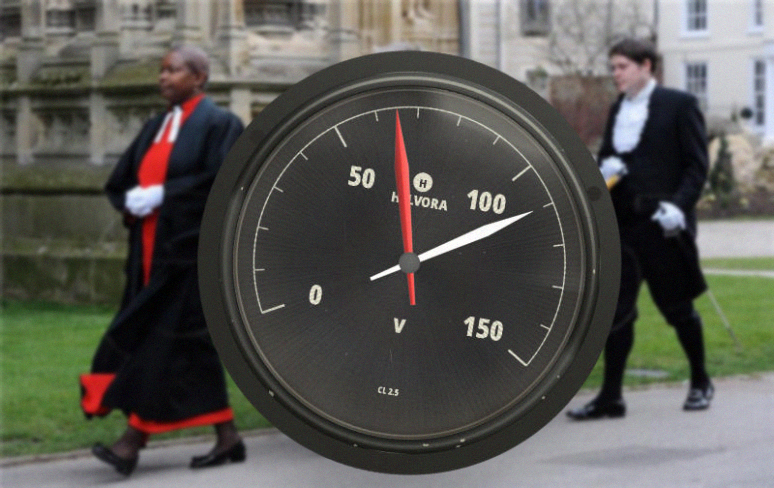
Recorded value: 65 V
